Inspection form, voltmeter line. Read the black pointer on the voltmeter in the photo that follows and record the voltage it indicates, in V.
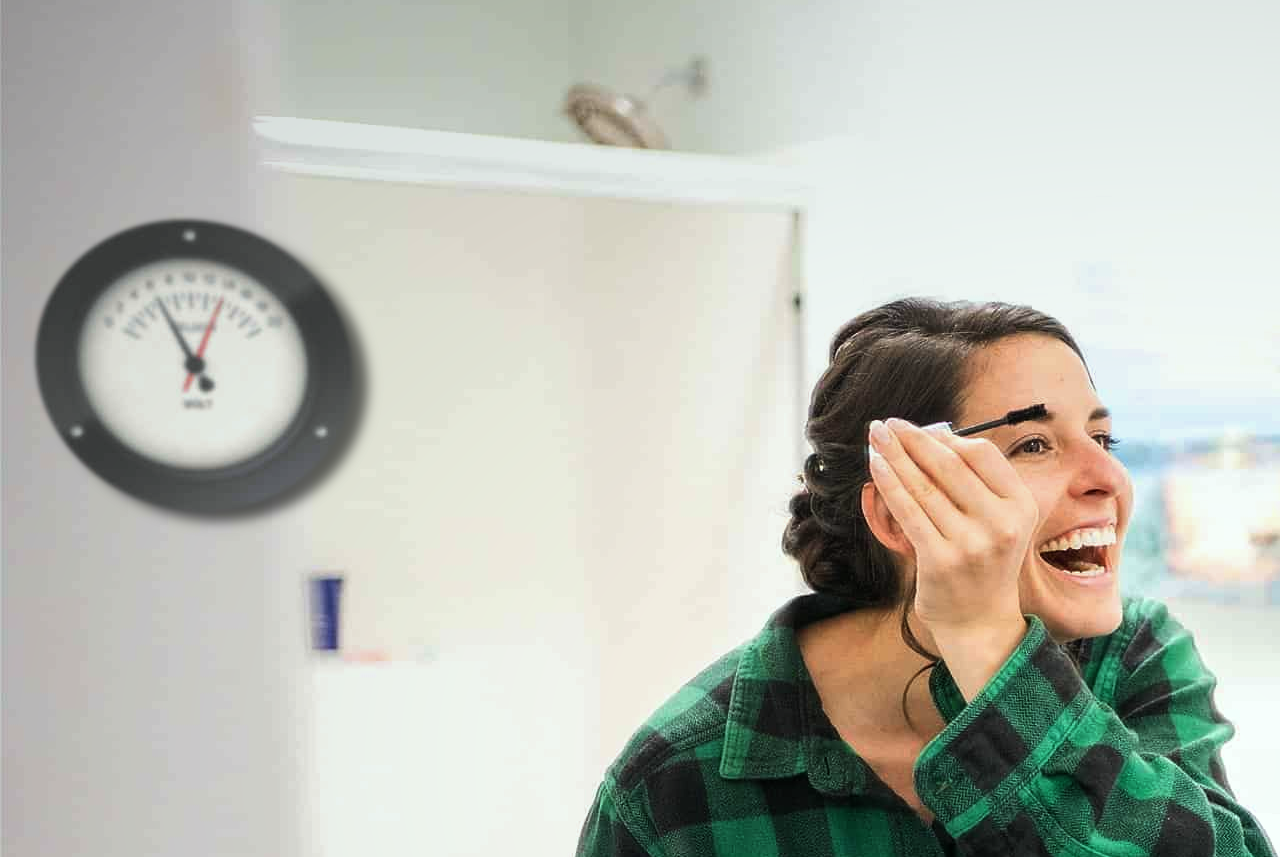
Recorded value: 6 V
